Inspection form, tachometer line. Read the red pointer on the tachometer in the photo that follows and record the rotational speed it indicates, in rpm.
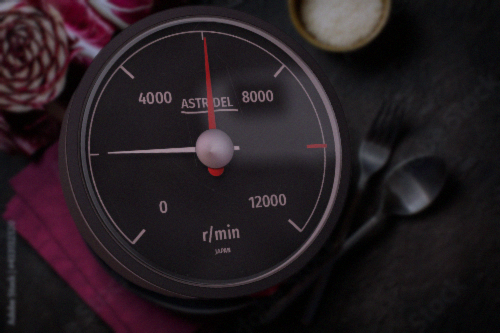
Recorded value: 6000 rpm
